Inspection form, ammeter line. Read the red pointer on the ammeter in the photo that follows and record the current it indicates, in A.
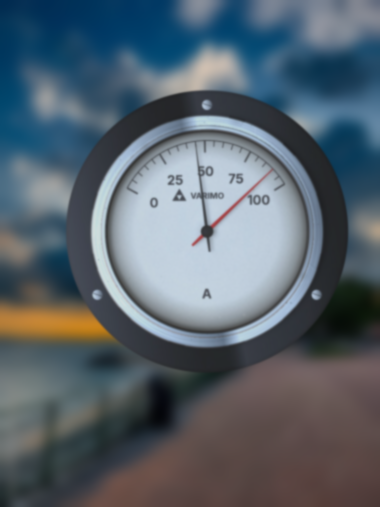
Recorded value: 90 A
